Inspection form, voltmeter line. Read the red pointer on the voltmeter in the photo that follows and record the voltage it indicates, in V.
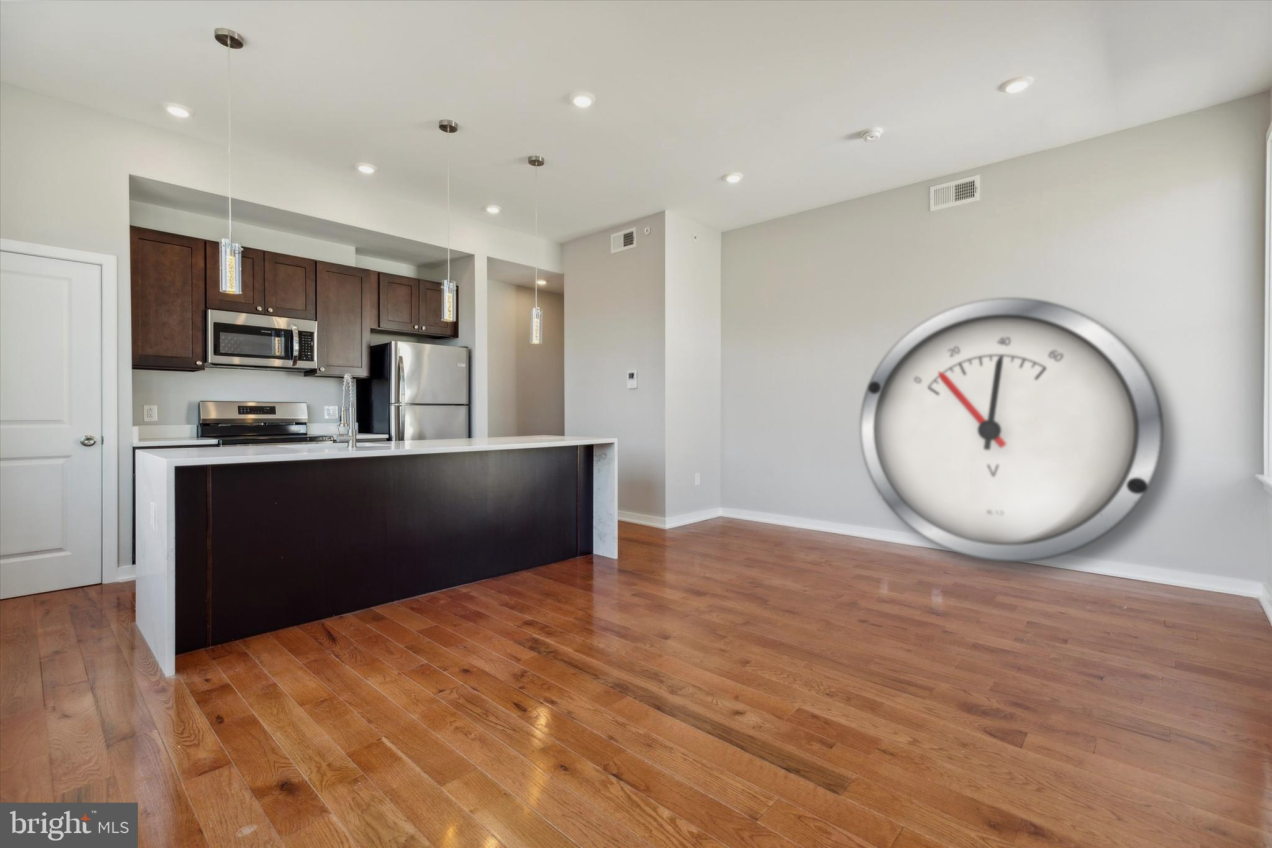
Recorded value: 10 V
